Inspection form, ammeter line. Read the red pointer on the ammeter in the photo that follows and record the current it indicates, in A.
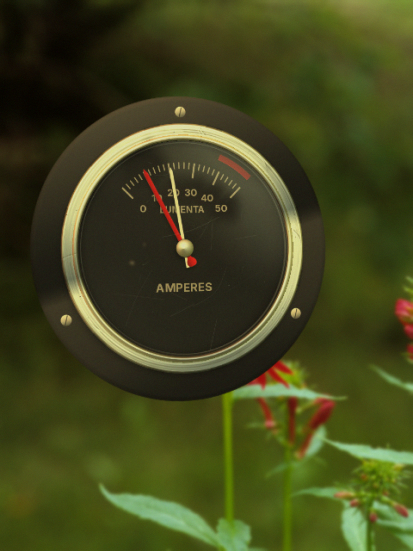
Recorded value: 10 A
